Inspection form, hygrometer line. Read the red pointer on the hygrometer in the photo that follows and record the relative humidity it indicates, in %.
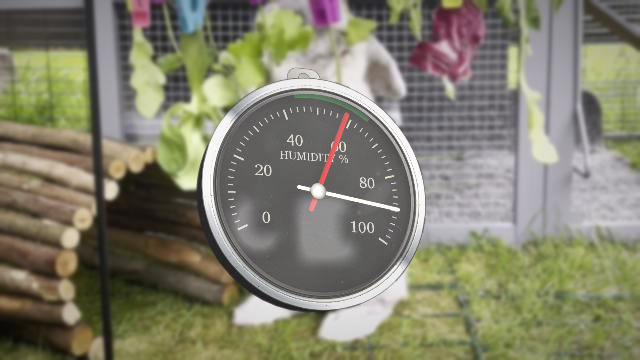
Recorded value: 58 %
